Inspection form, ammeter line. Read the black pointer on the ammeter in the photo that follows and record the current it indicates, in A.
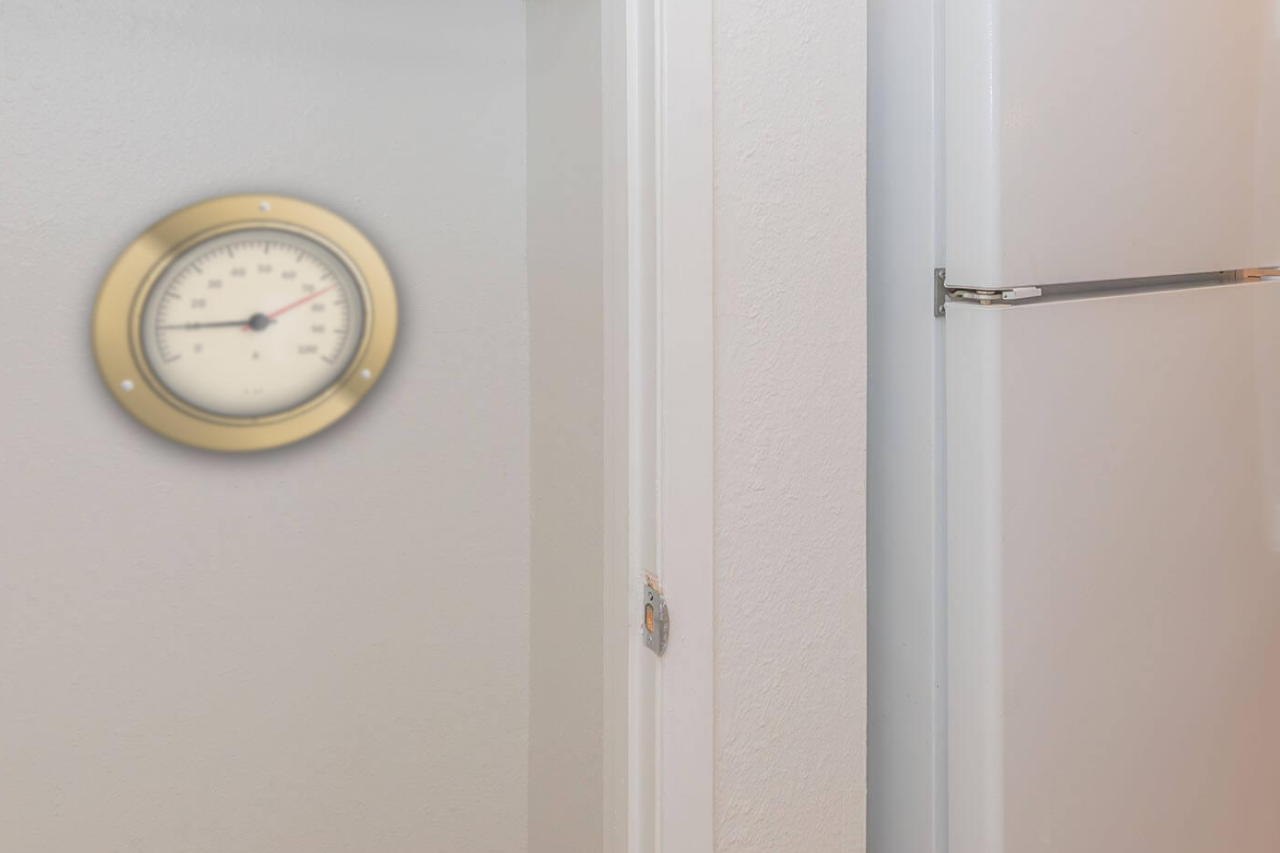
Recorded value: 10 A
